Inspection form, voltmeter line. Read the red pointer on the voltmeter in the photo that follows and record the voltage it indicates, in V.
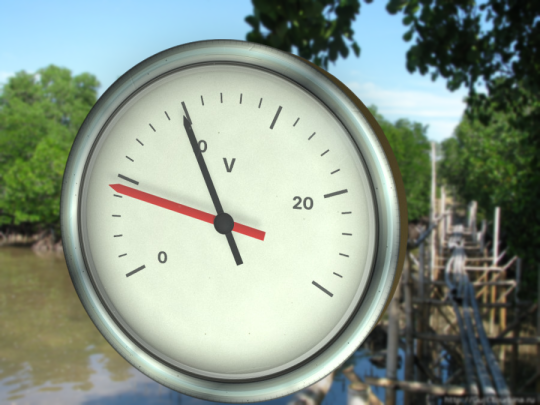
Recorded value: 4.5 V
